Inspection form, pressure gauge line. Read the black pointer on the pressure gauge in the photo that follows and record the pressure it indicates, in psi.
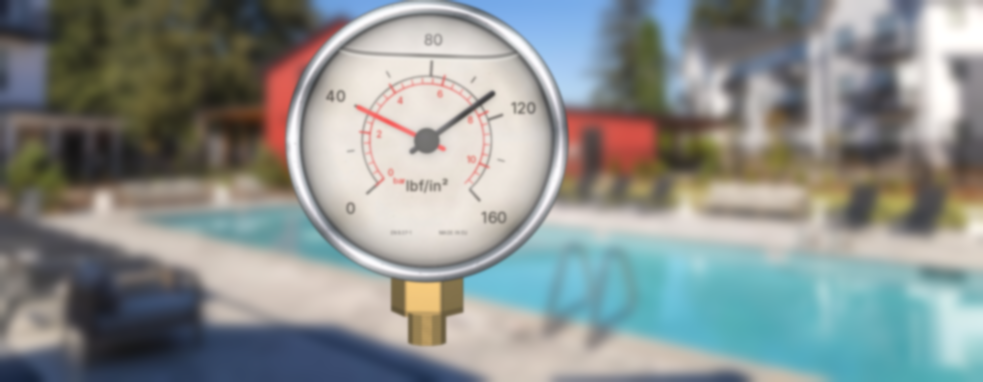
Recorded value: 110 psi
